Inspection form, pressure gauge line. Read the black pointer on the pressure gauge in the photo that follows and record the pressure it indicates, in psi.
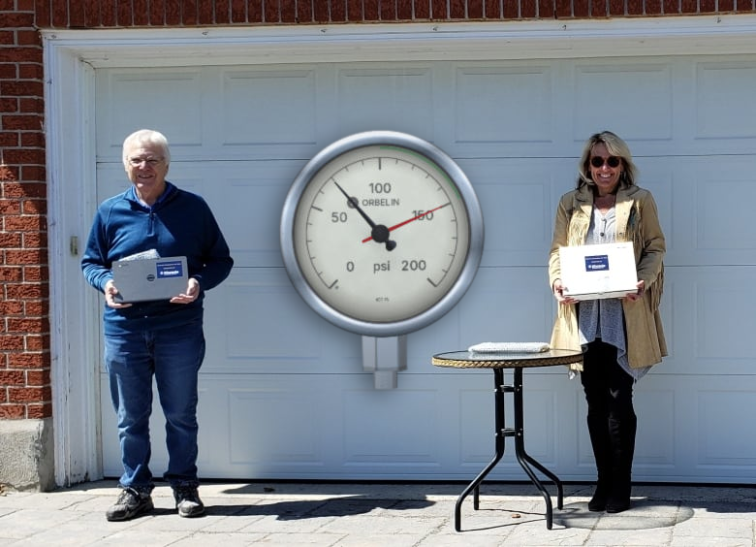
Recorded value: 70 psi
